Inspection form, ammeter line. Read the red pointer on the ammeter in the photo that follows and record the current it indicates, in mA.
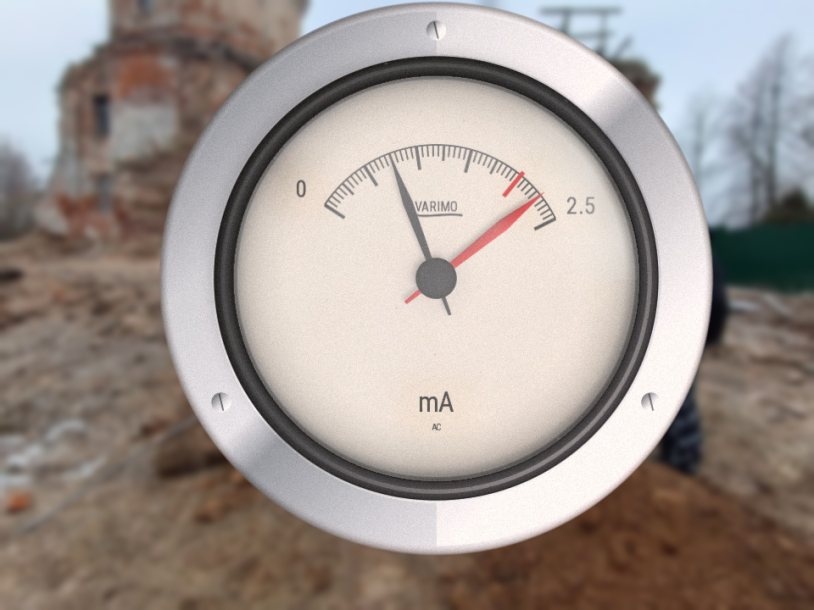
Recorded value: 2.25 mA
